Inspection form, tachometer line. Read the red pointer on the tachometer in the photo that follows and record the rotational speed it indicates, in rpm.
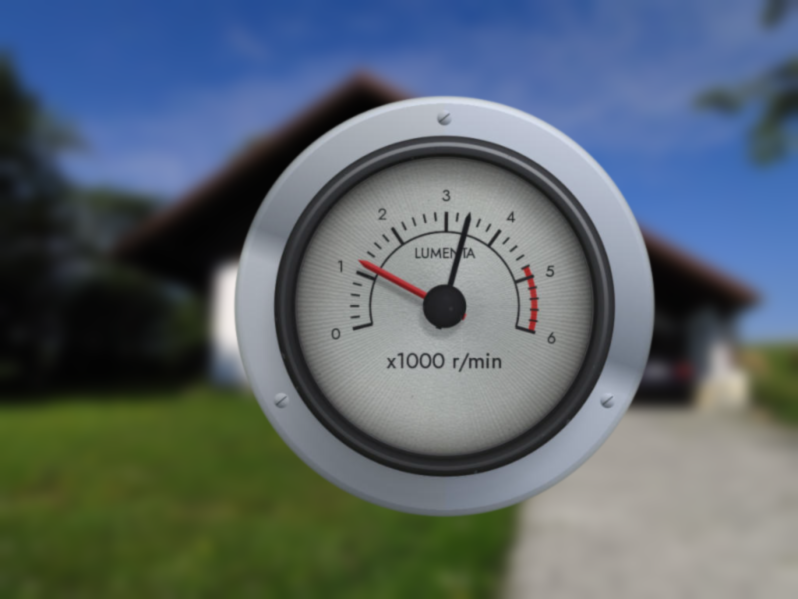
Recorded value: 1200 rpm
